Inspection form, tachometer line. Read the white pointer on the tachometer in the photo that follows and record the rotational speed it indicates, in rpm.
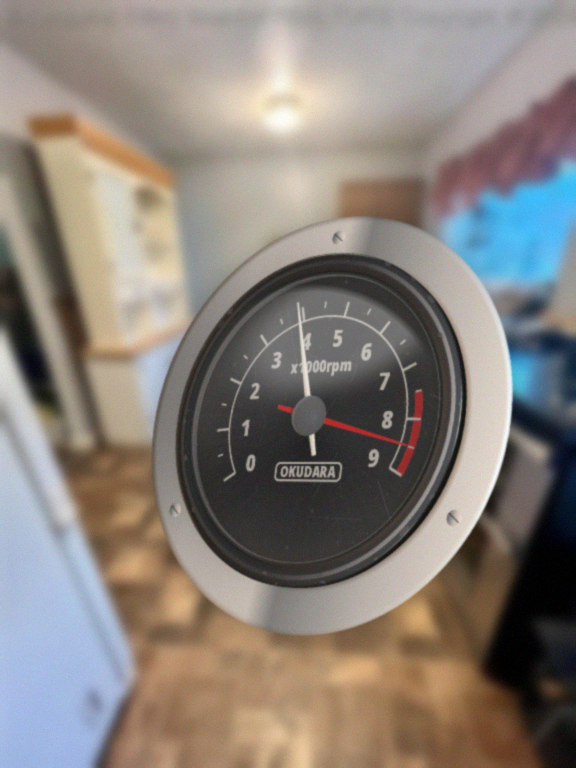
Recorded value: 4000 rpm
